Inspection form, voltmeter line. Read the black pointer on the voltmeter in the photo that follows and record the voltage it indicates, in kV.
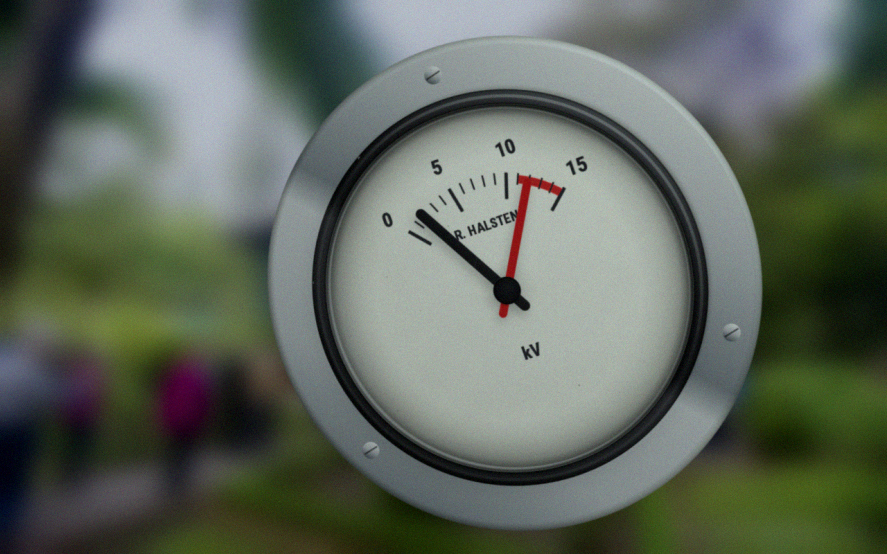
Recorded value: 2 kV
